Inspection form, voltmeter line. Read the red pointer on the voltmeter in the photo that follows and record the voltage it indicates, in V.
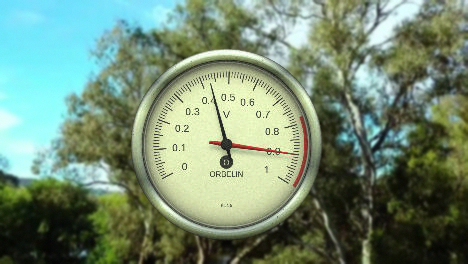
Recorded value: 0.9 V
